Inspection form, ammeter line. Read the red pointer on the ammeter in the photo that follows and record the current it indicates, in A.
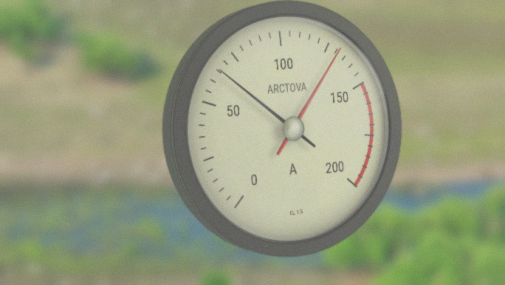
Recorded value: 130 A
